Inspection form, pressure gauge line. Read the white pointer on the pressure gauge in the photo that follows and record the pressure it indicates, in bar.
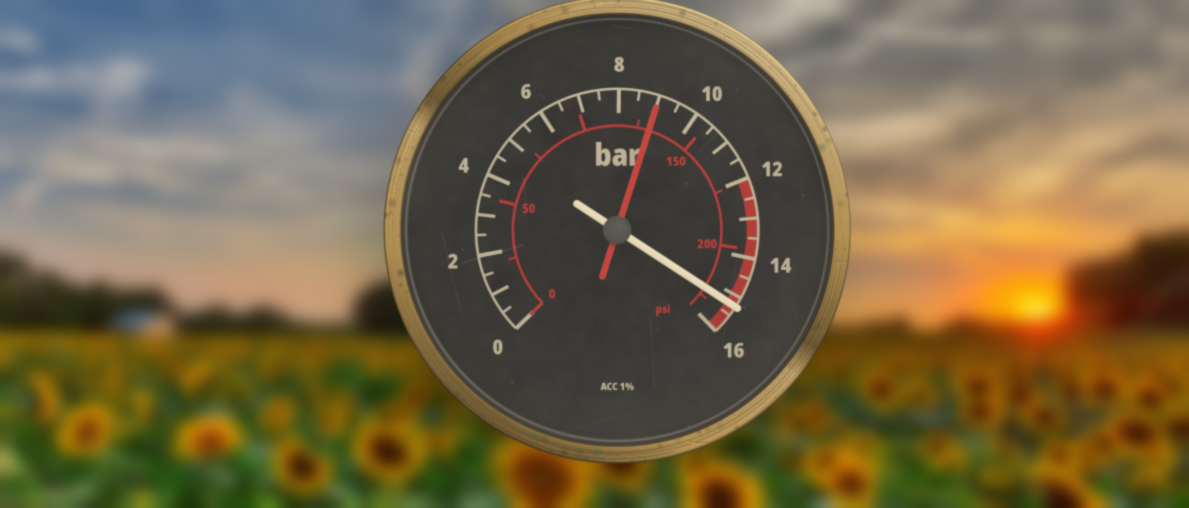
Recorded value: 15.25 bar
